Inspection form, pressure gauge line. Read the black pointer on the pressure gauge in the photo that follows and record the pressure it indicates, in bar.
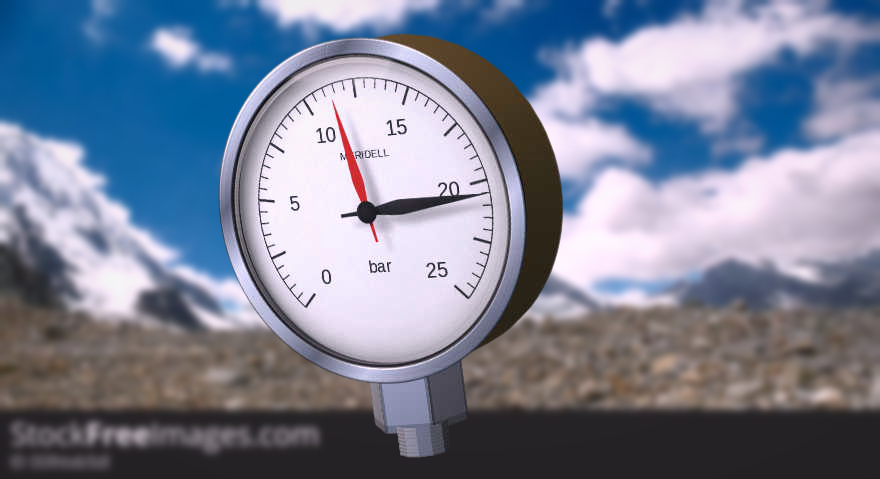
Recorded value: 20.5 bar
